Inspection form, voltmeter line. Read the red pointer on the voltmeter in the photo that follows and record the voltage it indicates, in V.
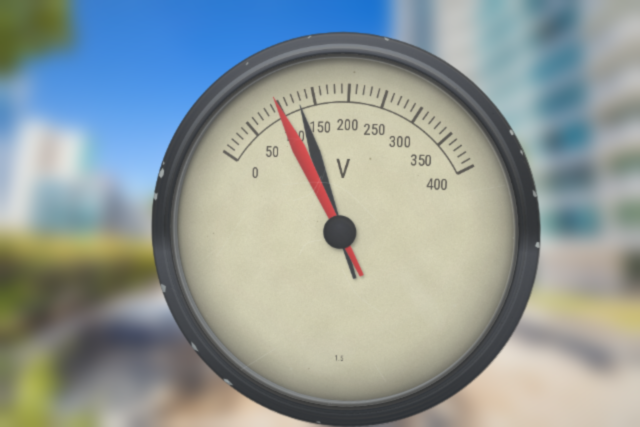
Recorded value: 100 V
